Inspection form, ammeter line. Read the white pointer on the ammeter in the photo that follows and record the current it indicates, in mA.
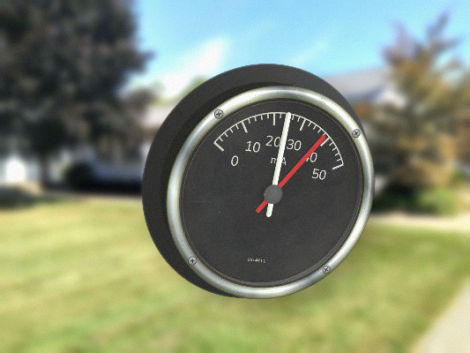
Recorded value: 24 mA
